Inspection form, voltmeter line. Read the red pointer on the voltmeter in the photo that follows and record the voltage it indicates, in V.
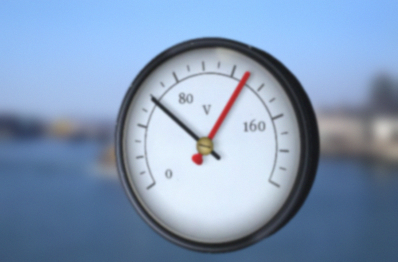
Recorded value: 130 V
